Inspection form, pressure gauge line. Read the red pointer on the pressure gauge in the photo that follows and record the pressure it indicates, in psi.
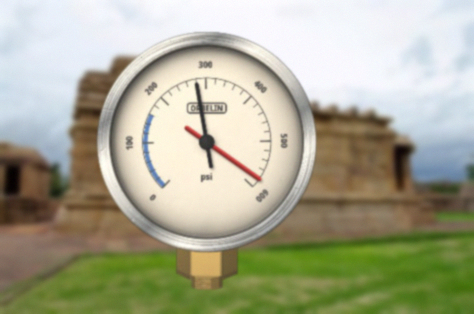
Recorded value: 580 psi
